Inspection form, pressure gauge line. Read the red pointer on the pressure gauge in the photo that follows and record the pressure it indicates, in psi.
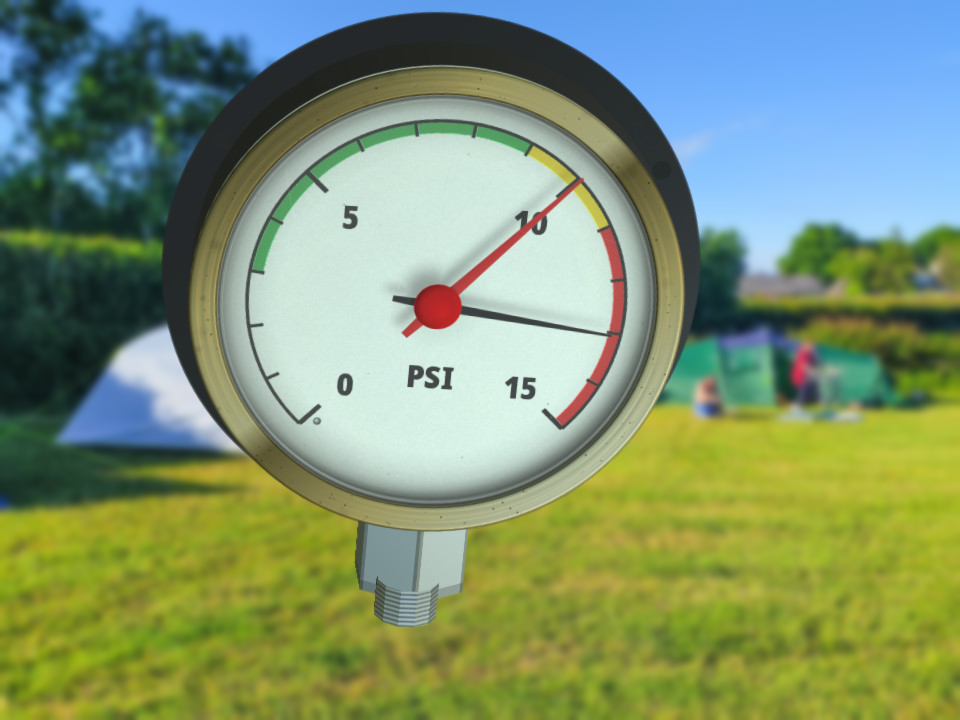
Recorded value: 10 psi
